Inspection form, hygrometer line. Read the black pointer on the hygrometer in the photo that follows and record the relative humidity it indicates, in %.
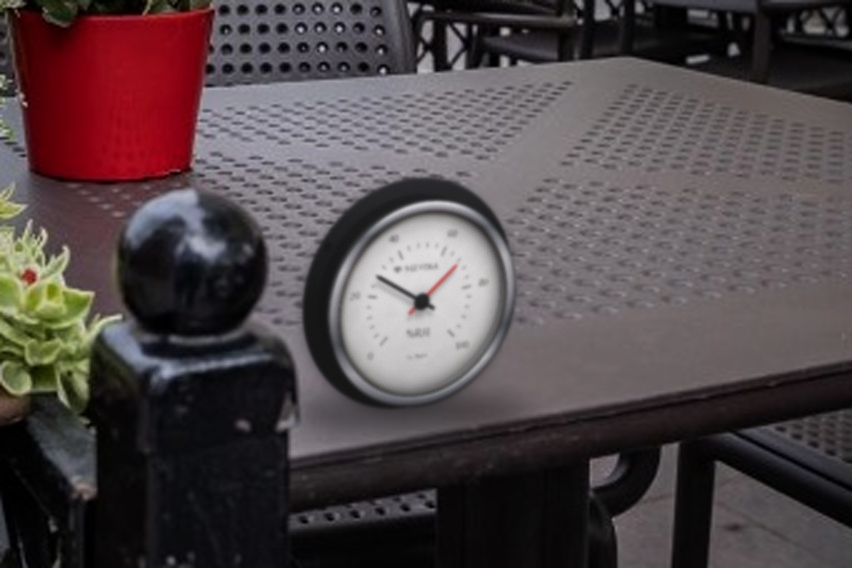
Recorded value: 28 %
